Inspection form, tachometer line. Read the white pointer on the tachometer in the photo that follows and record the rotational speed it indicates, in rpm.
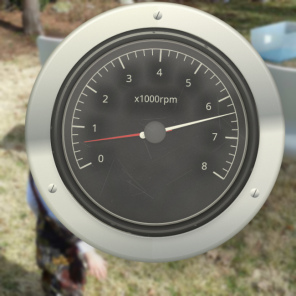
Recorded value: 6400 rpm
